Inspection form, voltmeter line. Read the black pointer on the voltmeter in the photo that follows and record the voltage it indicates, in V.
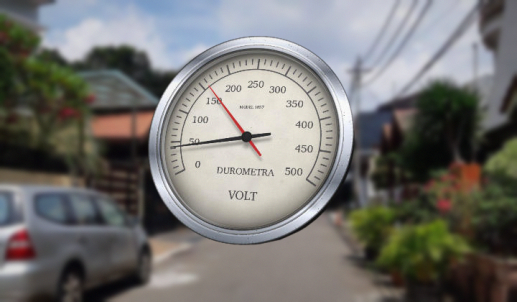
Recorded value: 40 V
